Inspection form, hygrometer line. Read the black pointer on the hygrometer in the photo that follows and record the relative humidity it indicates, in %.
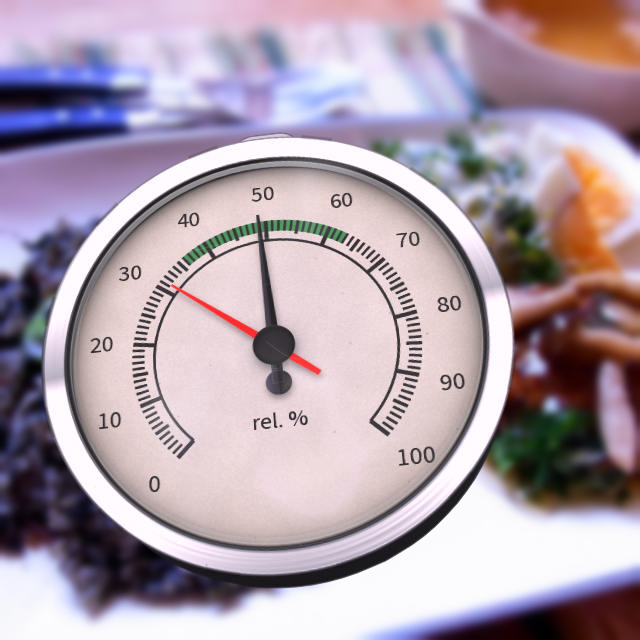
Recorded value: 49 %
